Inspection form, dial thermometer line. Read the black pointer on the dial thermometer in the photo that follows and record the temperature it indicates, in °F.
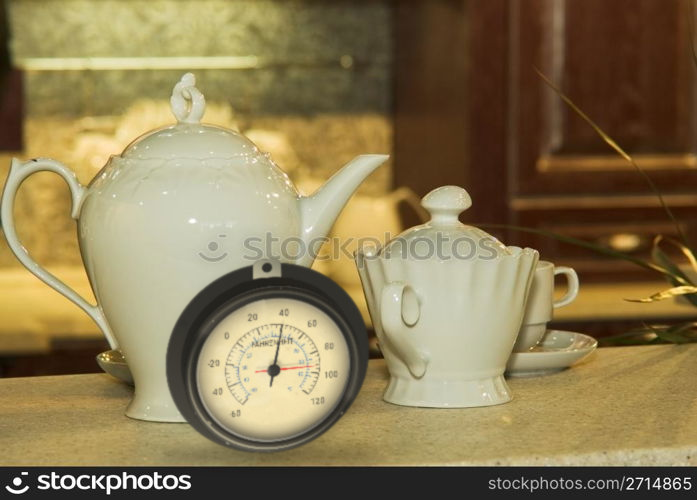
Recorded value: 40 °F
